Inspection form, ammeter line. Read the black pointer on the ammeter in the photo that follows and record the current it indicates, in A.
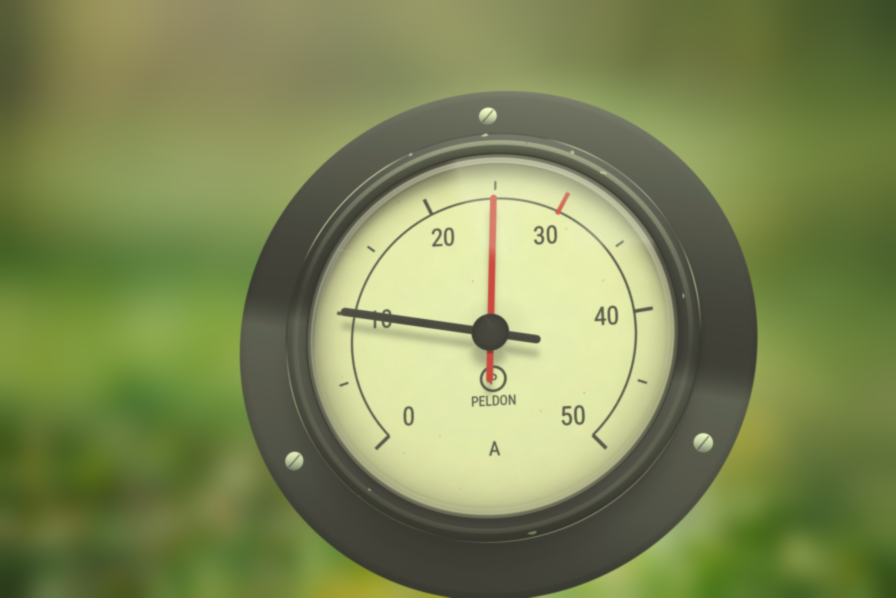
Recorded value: 10 A
